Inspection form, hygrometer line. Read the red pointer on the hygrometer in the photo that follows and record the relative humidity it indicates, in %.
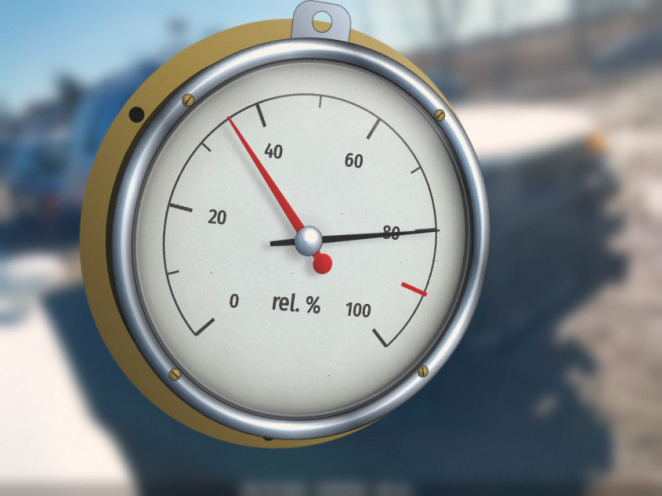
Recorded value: 35 %
